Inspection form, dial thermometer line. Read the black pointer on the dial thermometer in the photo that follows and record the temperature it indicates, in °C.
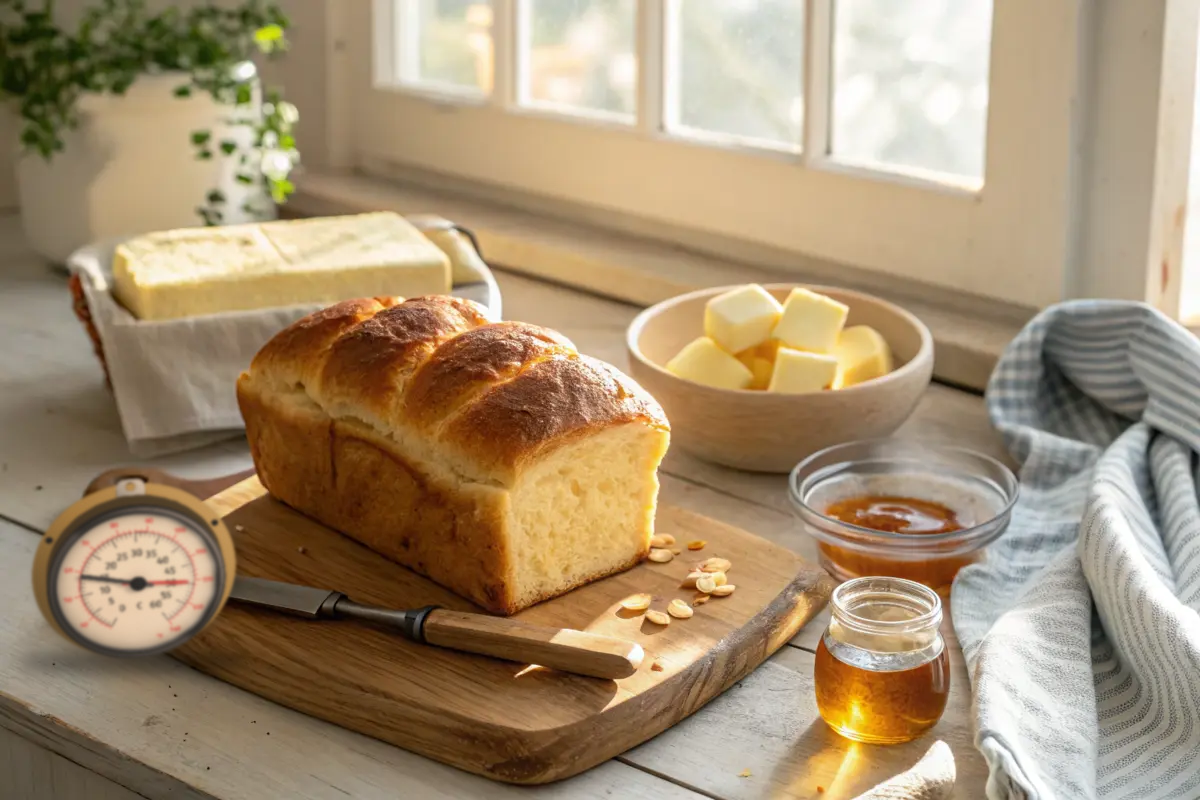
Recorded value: 15 °C
